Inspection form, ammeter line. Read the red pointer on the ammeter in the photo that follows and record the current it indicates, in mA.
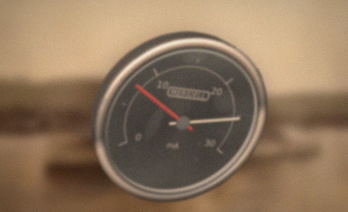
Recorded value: 7.5 mA
